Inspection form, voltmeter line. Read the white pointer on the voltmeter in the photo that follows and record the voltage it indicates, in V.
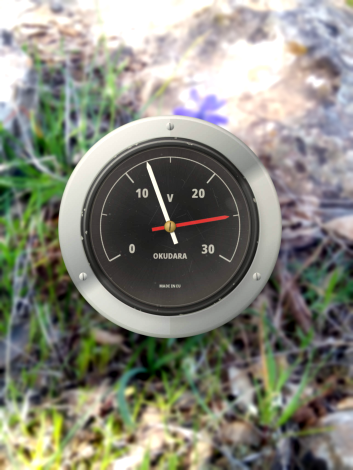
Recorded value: 12.5 V
